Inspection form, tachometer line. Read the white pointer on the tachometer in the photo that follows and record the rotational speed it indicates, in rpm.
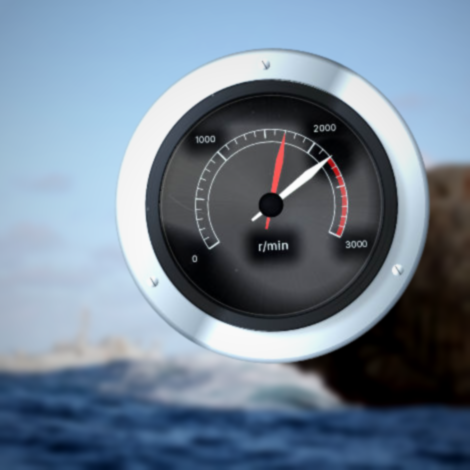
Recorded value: 2200 rpm
